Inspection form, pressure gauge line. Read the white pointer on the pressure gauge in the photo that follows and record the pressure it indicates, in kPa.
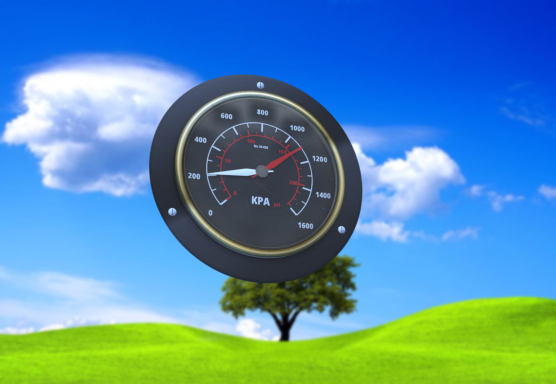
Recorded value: 200 kPa
